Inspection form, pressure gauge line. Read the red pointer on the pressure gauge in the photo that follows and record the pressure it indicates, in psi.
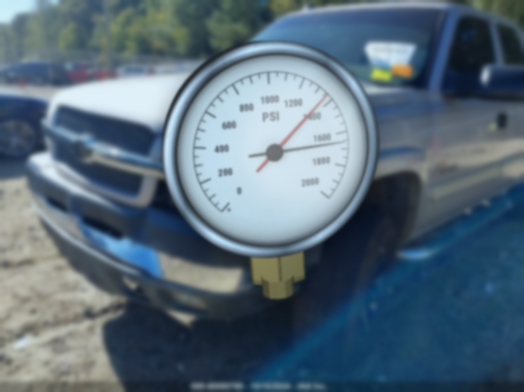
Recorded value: 1350 psi
